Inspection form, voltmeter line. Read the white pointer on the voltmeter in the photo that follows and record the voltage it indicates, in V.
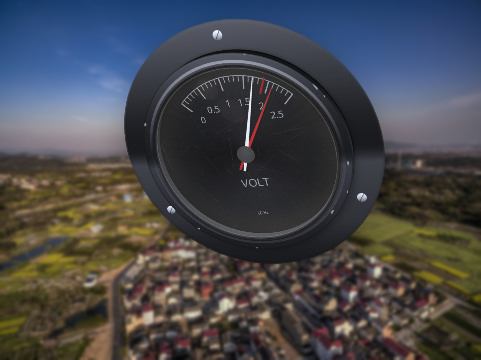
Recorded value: 1.7 V
